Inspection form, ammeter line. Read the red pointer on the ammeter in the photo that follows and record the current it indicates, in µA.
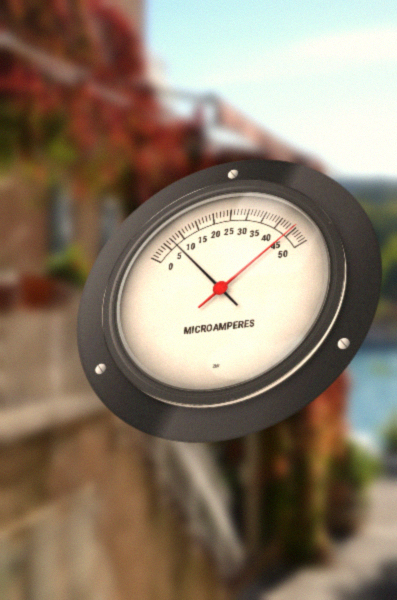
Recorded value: 45 µA
